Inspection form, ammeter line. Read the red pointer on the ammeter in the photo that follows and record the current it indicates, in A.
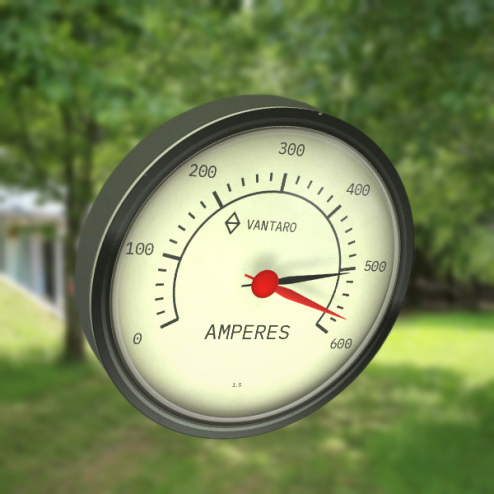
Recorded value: 570 A
